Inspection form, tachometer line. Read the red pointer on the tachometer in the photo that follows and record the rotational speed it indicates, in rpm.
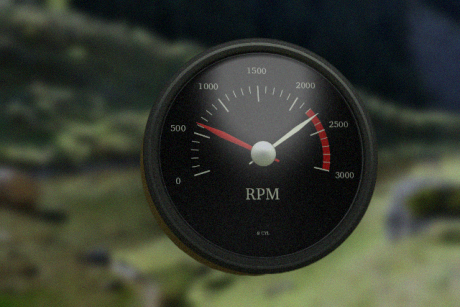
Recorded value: 600 rpm
